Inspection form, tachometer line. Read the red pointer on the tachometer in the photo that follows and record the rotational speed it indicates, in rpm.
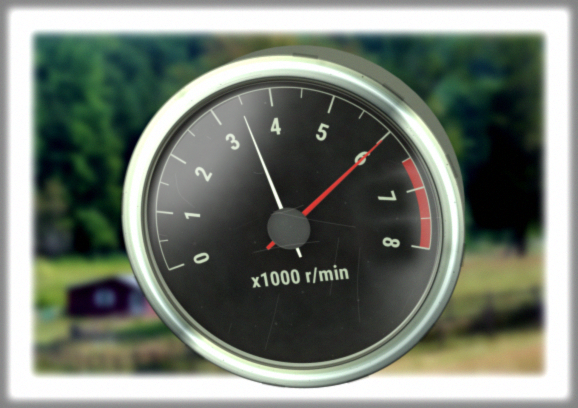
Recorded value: 6000 rpm
